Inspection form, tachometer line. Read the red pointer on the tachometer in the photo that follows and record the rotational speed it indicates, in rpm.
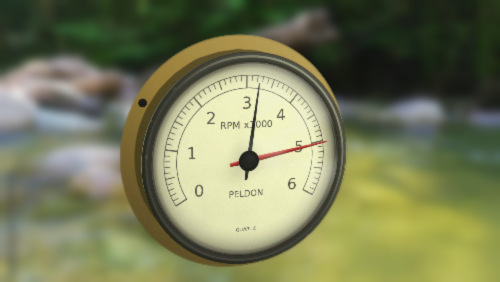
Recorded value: 5000 rpm
